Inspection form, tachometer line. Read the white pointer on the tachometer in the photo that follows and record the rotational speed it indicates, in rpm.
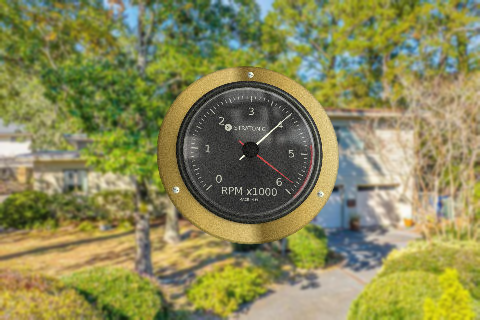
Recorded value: 4000 rpm
